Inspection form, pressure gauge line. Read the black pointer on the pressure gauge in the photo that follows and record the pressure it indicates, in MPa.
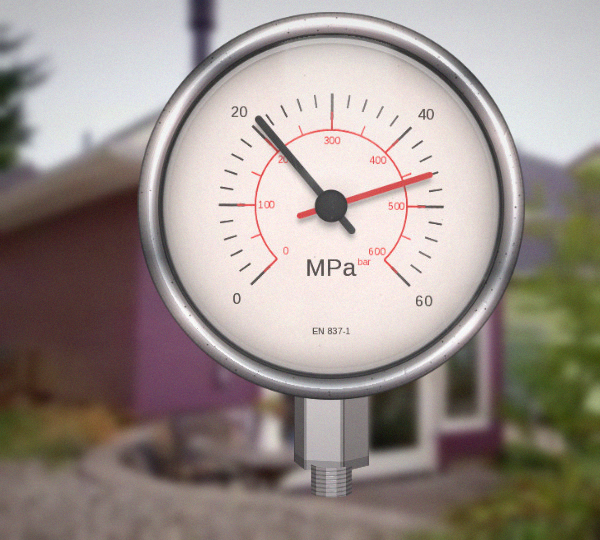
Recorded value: 21 MPa
